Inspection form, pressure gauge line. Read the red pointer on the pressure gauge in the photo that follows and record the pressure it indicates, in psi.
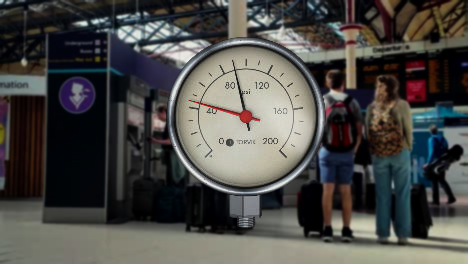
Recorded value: 45 psi
